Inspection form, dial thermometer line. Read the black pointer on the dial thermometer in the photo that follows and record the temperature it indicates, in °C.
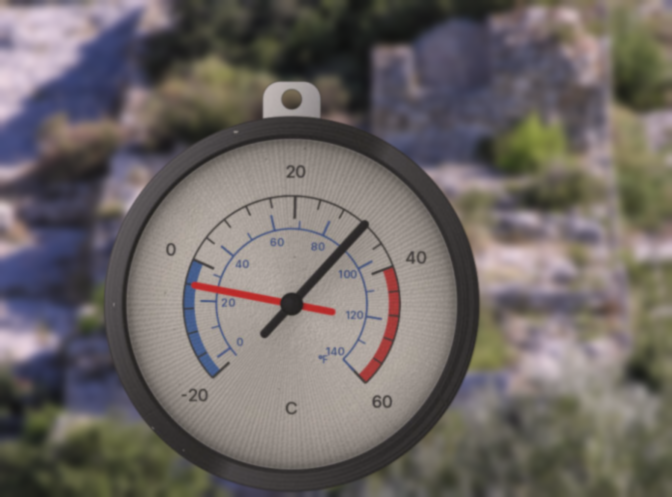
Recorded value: 32 °C
